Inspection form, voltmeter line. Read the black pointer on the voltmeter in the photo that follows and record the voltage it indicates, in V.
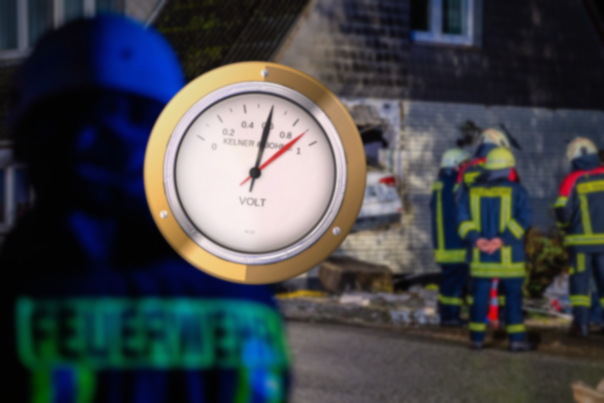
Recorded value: 0.6 V
